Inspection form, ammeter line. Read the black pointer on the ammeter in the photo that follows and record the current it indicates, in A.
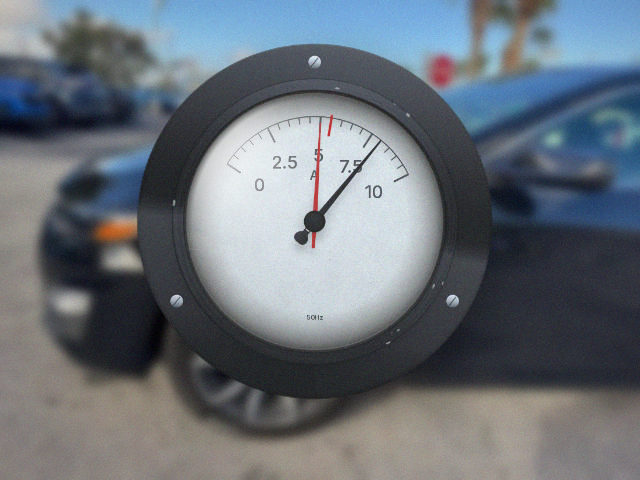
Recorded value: 8 A
